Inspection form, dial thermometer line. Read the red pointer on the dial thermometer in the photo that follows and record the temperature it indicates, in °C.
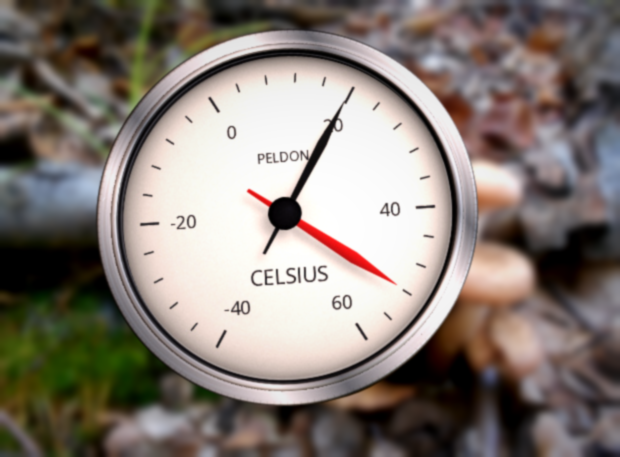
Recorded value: 52 °C
